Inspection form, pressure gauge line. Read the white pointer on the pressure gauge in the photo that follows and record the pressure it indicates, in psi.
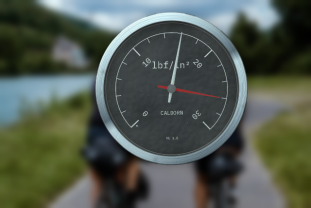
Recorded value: 16 psi
